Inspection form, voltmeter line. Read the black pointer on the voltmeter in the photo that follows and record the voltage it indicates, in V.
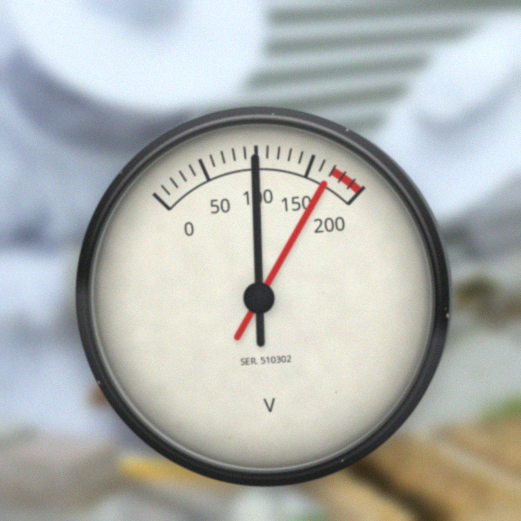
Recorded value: 100 V
